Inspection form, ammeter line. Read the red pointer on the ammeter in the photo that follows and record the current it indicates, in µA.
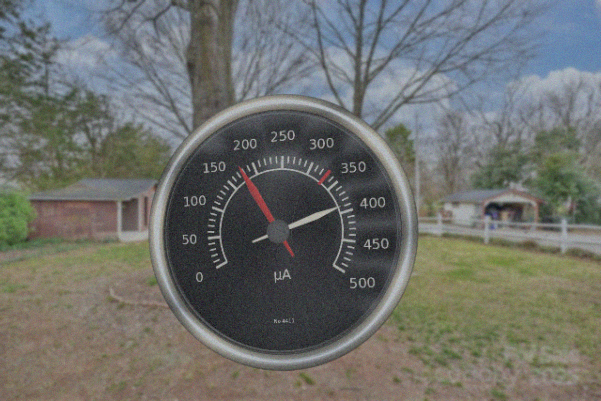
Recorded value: 180 µA
